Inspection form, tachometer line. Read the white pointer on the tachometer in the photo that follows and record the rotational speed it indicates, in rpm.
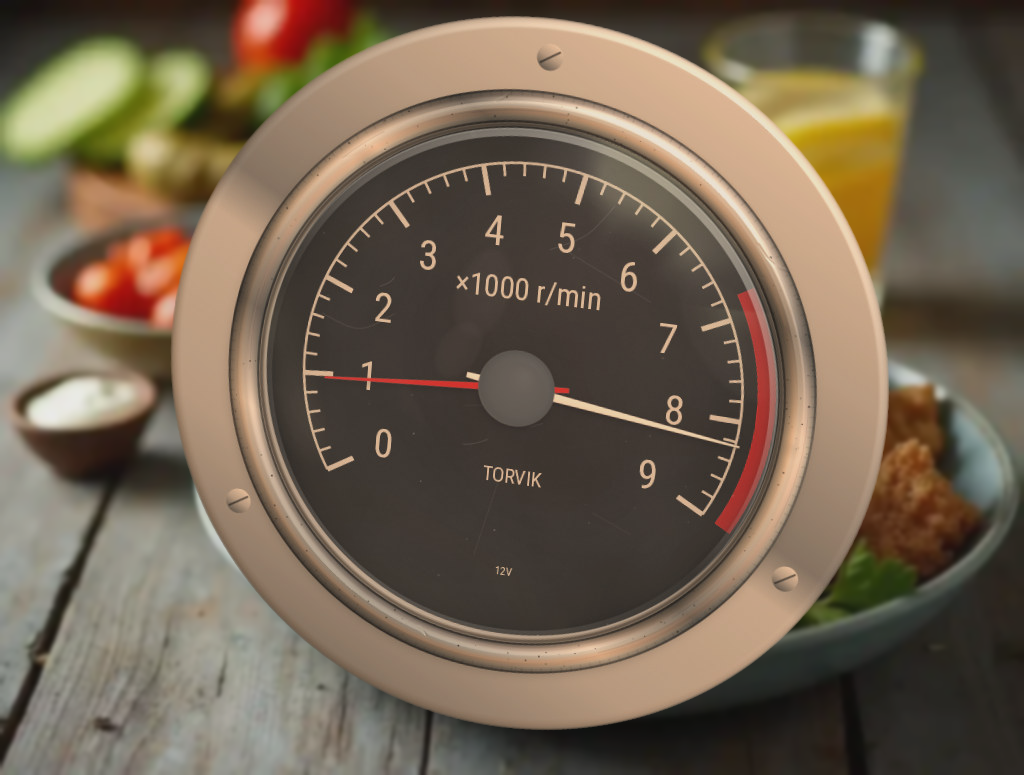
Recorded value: 8200 rpm
